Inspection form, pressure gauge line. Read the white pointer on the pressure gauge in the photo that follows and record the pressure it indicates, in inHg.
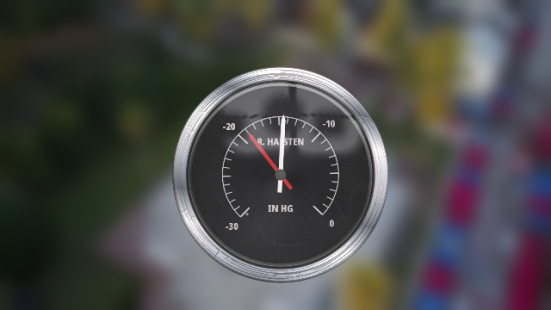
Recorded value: -14.5 inHg
